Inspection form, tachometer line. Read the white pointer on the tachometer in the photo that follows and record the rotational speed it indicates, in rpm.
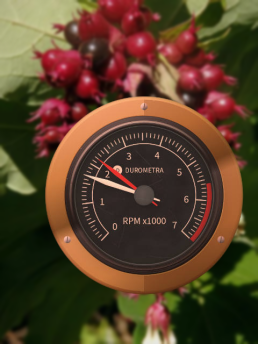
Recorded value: 1700 rpm
